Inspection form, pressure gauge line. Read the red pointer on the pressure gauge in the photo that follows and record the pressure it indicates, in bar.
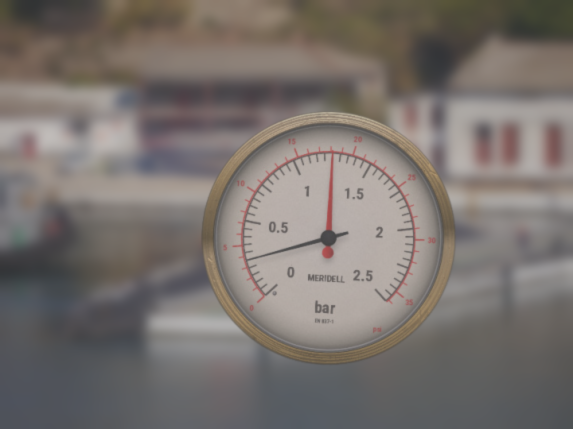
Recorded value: 1.25 bar
